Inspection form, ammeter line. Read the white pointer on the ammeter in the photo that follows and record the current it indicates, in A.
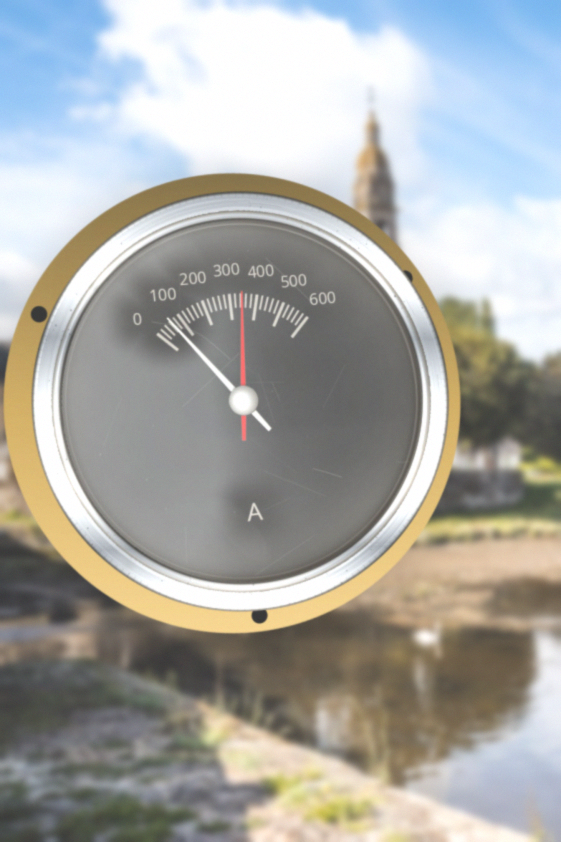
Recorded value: 60 A
